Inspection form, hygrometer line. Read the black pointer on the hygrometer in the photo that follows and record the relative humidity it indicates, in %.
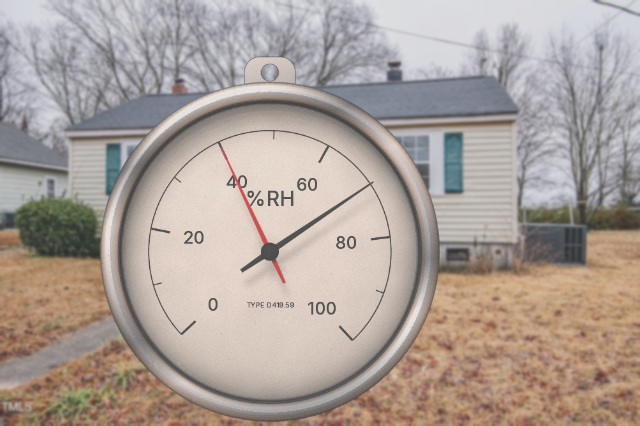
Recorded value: 70 %
